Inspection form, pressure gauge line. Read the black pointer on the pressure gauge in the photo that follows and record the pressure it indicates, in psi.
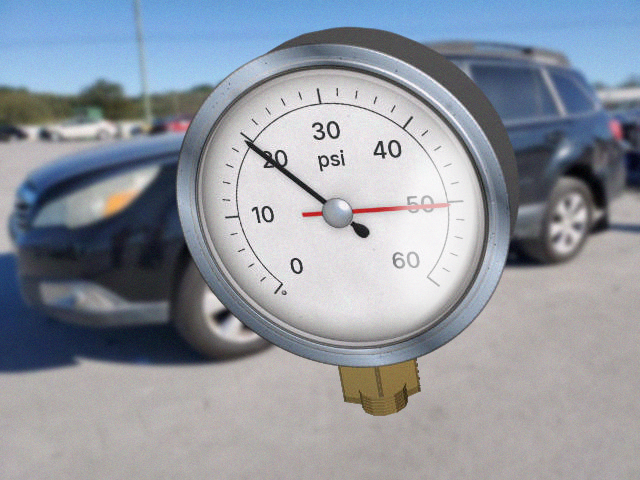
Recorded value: 20 psi
